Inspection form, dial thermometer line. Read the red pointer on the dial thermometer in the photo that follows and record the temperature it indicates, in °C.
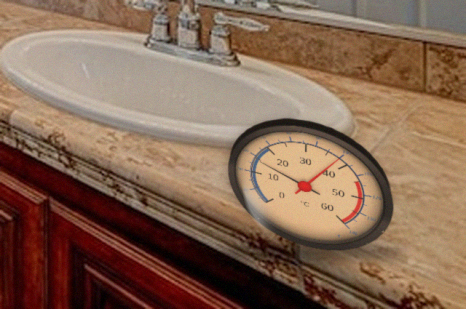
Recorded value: 37.5 °C
